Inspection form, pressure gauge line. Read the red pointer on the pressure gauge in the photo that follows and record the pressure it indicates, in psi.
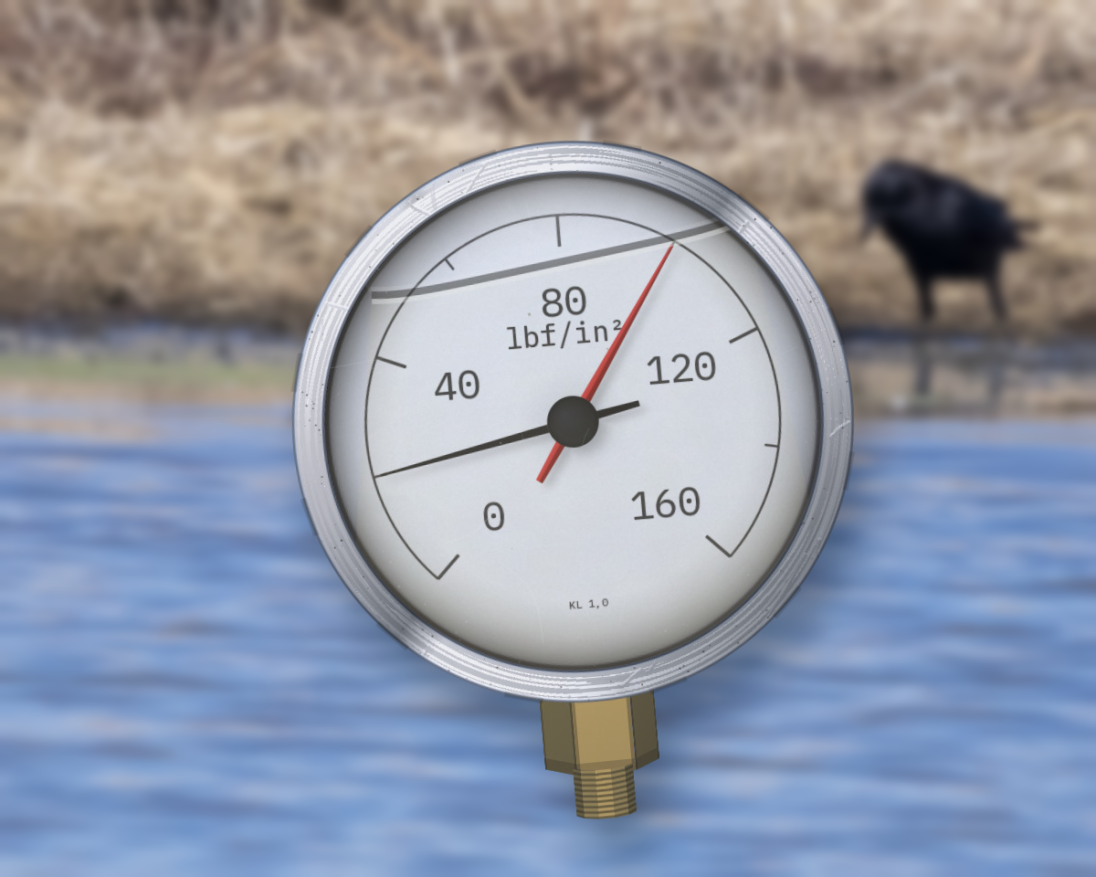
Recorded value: 100 psi
